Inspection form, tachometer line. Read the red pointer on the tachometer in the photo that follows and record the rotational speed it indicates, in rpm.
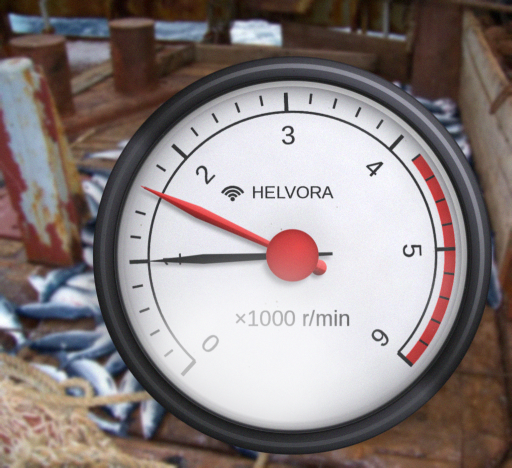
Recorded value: 1600 rpm
